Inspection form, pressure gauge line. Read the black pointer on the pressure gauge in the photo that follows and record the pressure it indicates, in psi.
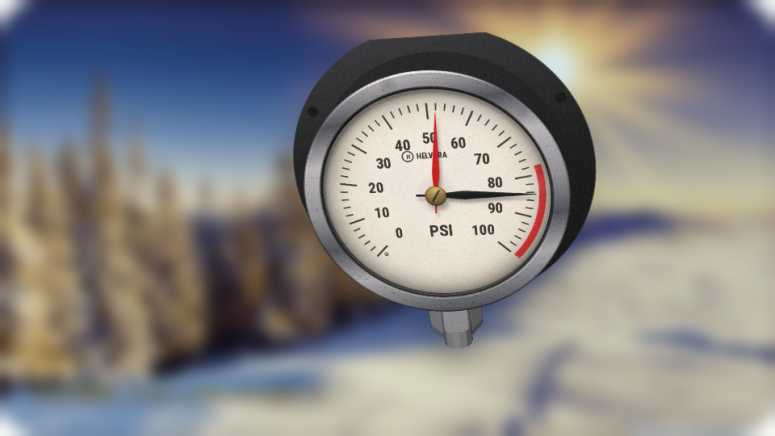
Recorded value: 84 psi
